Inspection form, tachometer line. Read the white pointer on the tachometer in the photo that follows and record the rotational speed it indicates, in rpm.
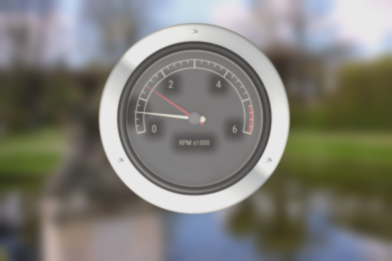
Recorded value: 600 rpm
